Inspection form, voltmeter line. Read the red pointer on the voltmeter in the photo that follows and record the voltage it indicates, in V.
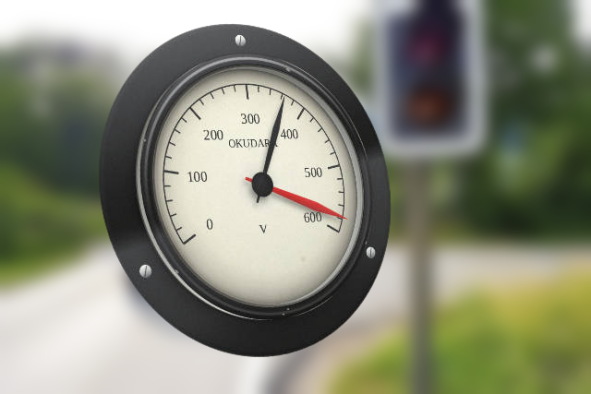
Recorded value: 580 V
